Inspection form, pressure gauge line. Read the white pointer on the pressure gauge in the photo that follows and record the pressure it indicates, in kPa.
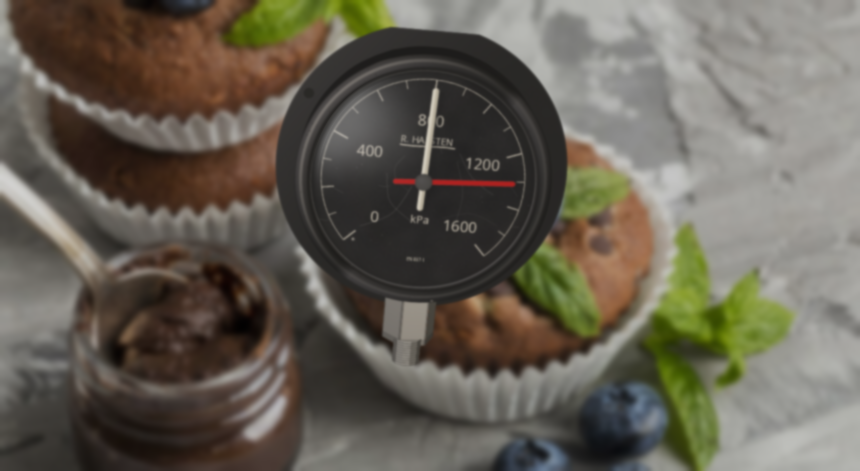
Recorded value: 800 kPa
